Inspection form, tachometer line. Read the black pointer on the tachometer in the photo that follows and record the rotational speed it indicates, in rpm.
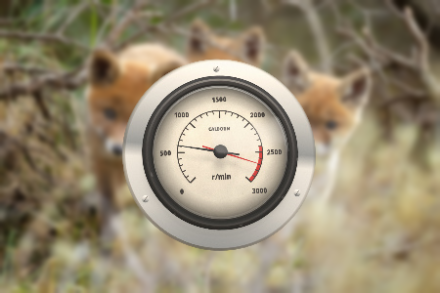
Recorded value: 600 rpm
